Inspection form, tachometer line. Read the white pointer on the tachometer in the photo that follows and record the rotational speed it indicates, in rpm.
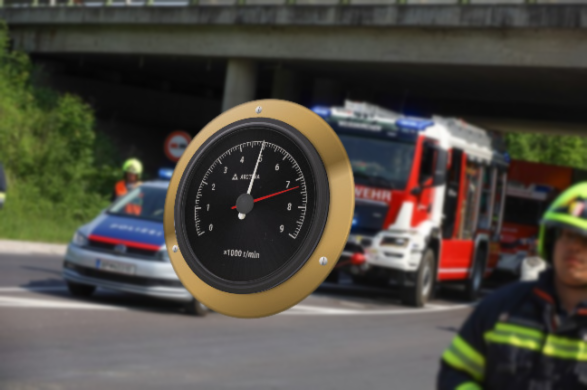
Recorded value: 5000 rpm
